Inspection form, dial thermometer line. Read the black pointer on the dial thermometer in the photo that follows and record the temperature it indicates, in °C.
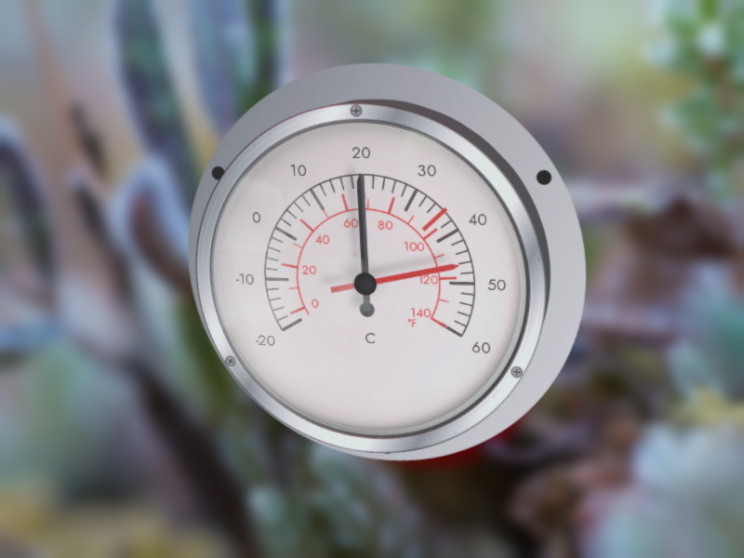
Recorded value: 20 °C
